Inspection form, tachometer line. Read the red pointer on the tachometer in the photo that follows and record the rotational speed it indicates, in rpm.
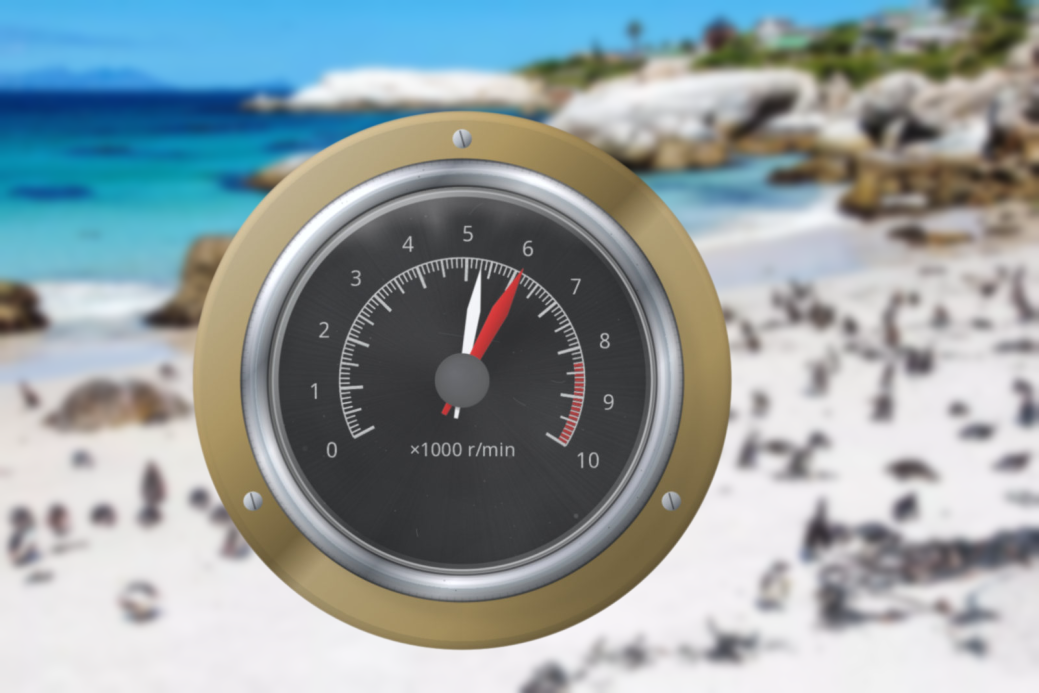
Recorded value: 6100 rpm
